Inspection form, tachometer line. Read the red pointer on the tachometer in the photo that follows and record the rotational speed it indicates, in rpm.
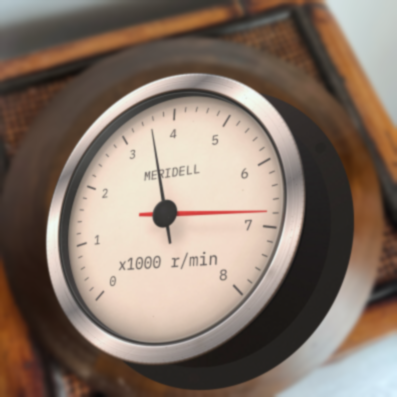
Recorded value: 6800 rpm
